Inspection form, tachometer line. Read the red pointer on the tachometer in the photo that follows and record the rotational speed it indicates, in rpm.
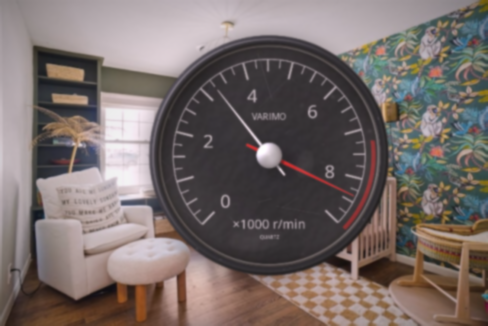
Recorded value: 8375 rpm
